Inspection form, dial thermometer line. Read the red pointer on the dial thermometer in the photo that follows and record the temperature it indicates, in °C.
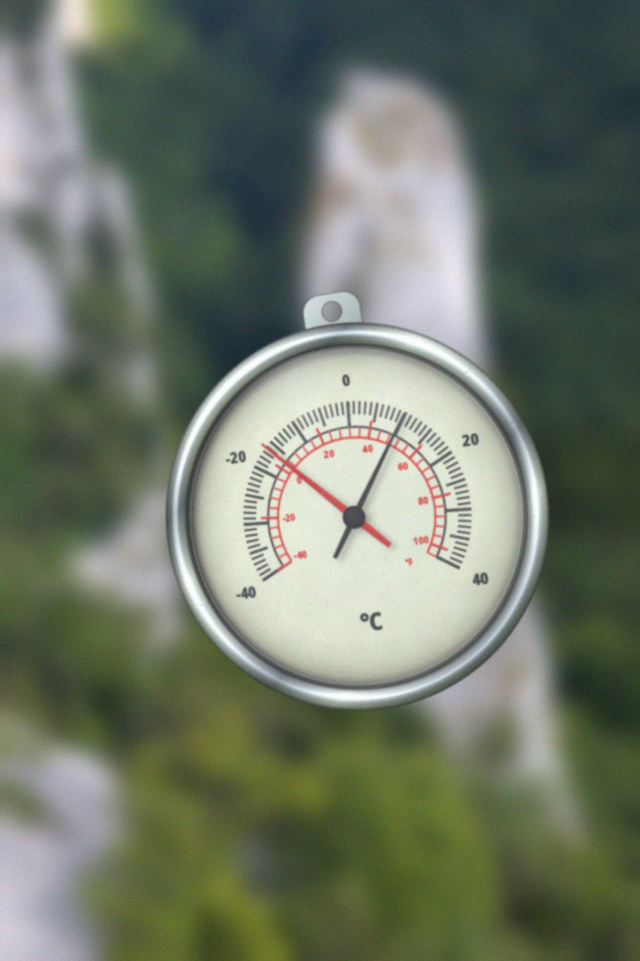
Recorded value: -16 °C
